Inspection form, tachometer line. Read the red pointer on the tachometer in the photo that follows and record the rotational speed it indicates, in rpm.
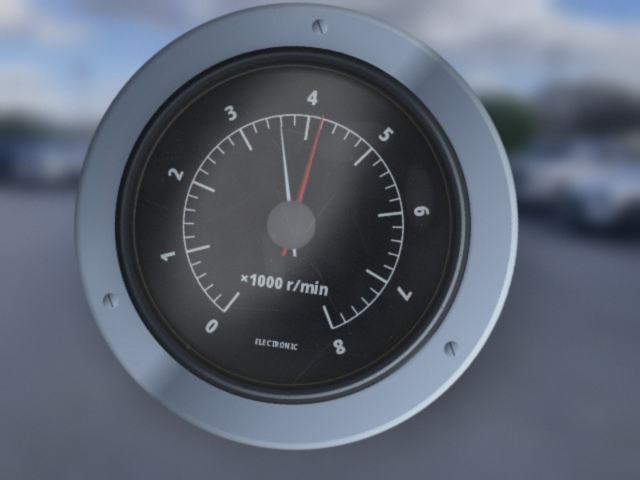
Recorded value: 4200 rpm
